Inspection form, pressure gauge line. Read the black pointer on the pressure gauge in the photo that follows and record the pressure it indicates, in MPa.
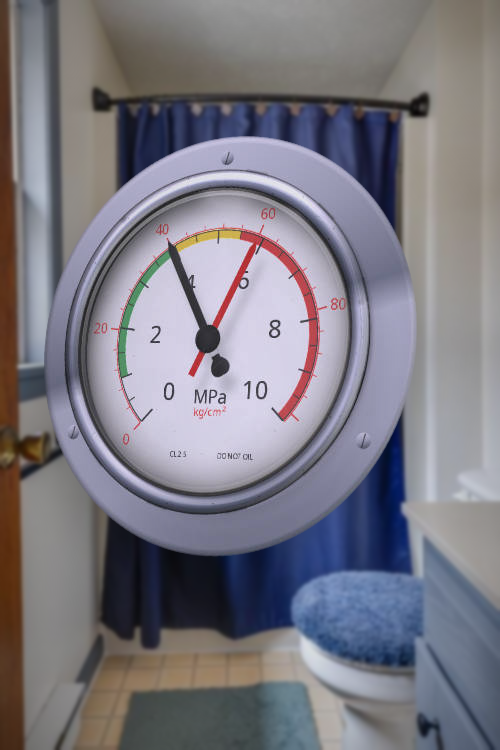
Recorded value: 4 MPa
